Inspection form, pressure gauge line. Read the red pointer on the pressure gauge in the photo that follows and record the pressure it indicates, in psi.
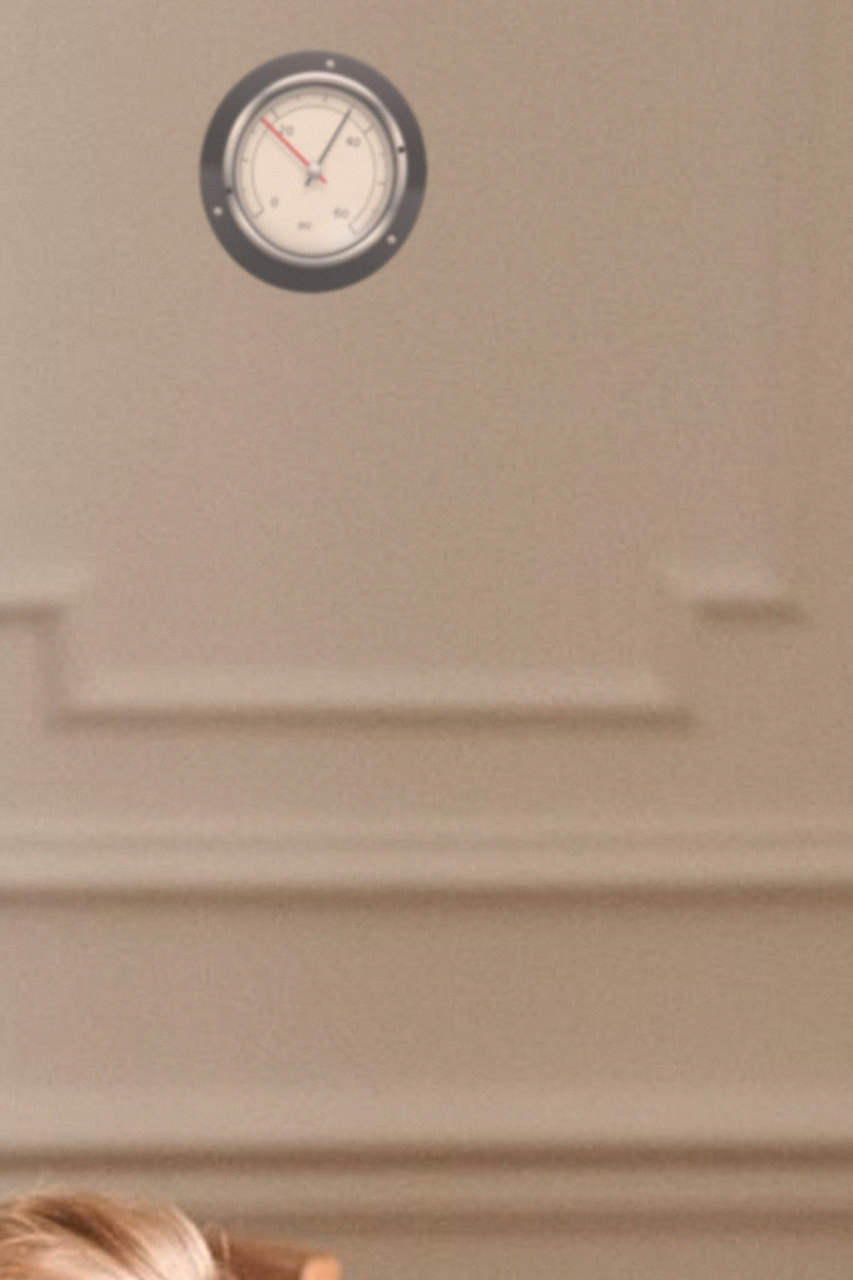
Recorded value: 17.5 psi
